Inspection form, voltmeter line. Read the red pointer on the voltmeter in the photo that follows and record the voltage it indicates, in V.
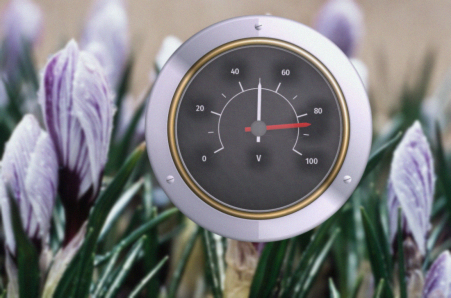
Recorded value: 85 V
